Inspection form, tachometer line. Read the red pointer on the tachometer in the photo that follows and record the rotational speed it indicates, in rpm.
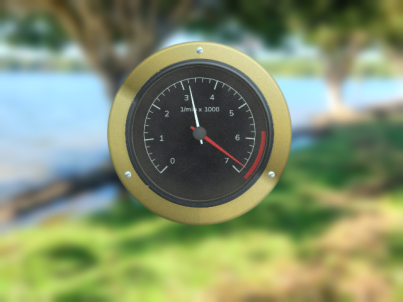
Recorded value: 6800 rpm
